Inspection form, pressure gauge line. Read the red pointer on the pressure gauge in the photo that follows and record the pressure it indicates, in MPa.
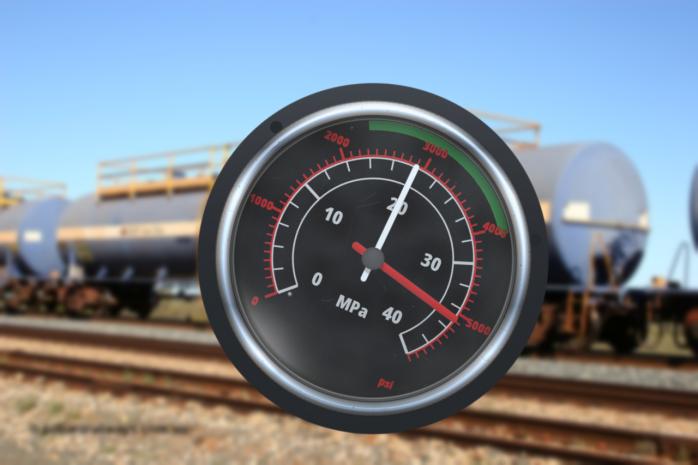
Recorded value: 35 MPa
